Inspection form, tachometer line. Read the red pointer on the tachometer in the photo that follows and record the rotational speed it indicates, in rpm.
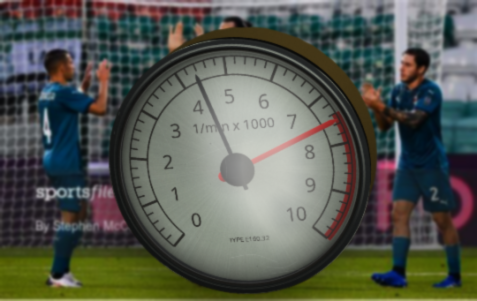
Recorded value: 7500 rpm
